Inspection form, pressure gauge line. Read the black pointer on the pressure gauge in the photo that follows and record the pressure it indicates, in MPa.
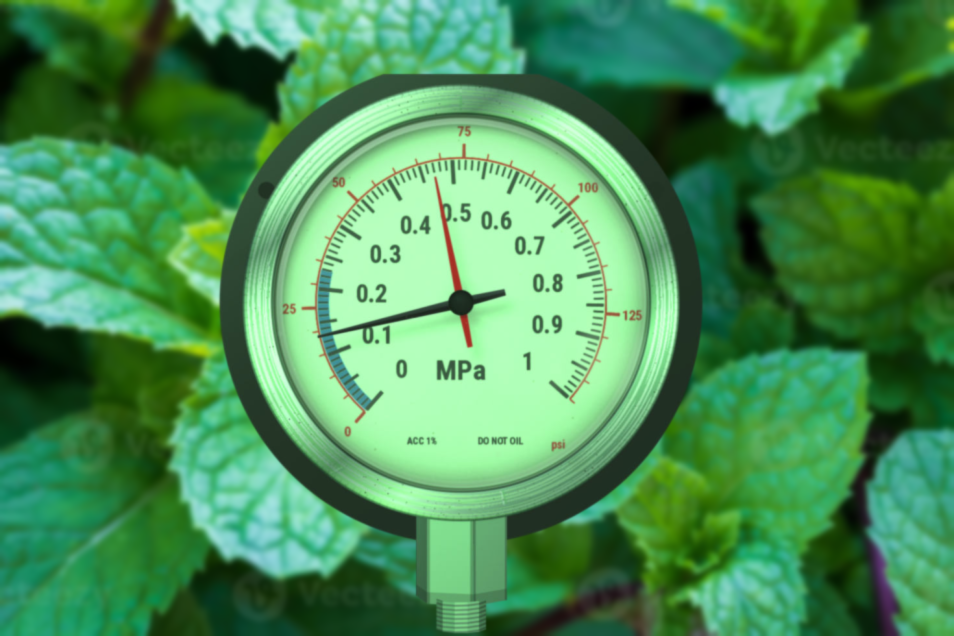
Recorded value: 0.13 MPa
